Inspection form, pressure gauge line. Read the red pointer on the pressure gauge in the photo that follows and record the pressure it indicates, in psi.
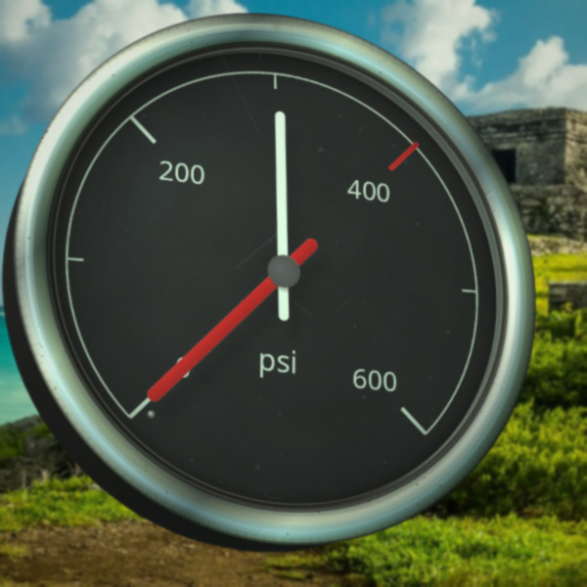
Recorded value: 0 psi
